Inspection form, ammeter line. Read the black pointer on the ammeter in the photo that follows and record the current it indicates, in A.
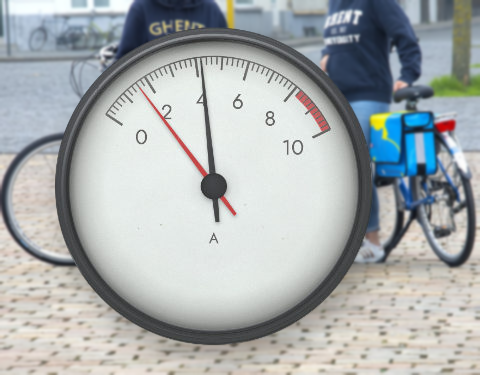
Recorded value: 4.2 A
